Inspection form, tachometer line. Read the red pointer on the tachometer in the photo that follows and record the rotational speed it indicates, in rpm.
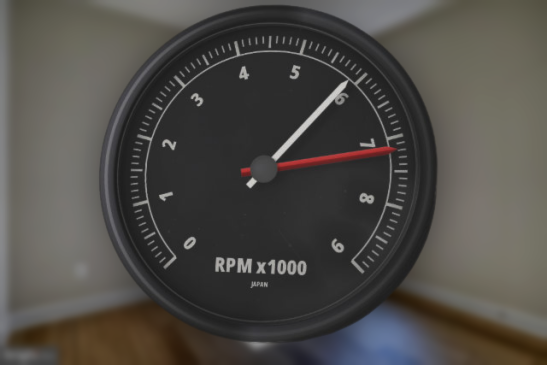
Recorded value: 7200 rpm
